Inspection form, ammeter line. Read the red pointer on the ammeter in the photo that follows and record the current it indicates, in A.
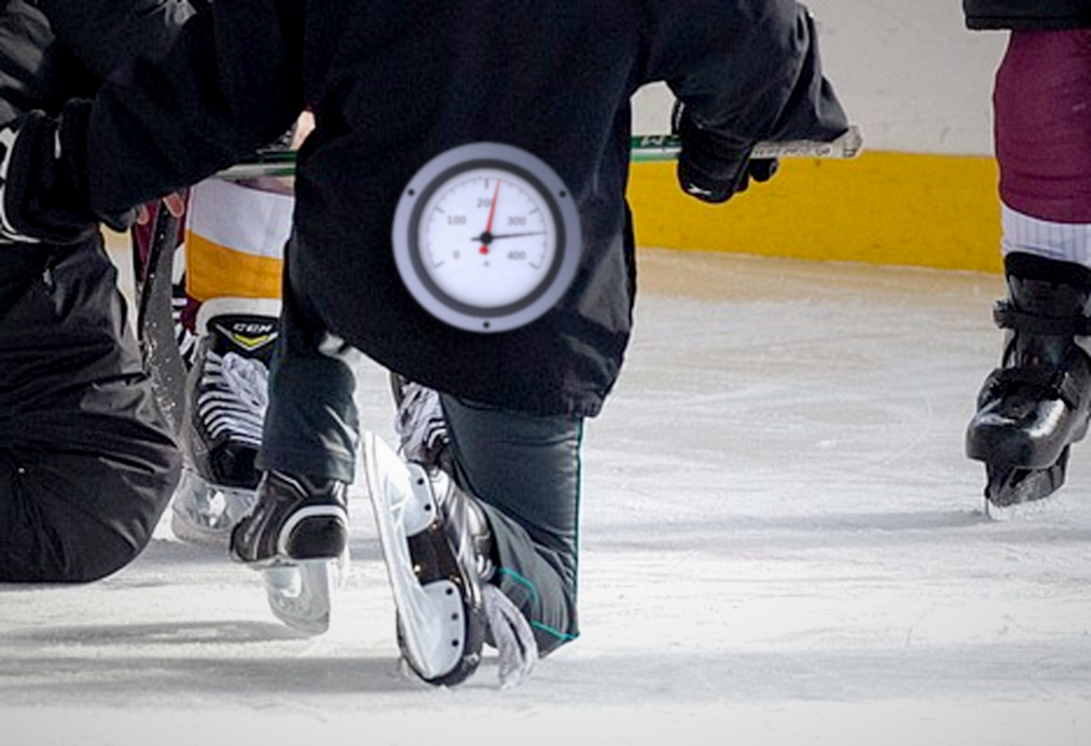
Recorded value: 220 A
